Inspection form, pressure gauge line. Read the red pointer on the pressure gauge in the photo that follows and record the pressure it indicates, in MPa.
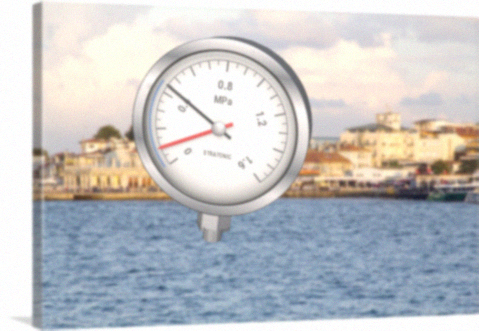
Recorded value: 0.1 MPa
